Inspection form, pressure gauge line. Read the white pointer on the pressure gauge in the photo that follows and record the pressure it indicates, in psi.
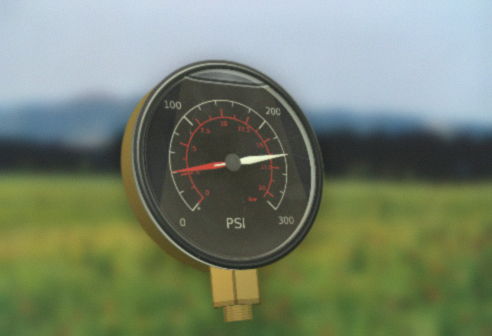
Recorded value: 240 psi
